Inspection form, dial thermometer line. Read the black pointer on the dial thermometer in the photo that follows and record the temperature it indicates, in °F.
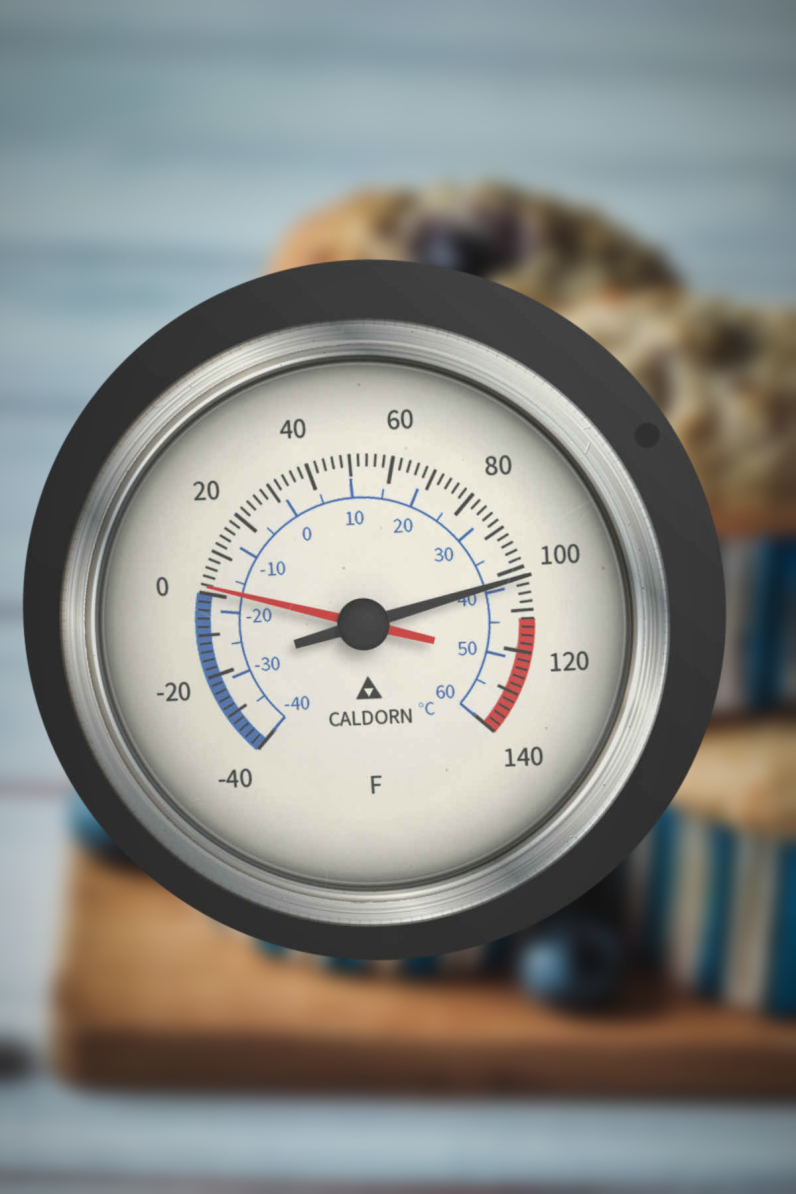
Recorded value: 102 °F
